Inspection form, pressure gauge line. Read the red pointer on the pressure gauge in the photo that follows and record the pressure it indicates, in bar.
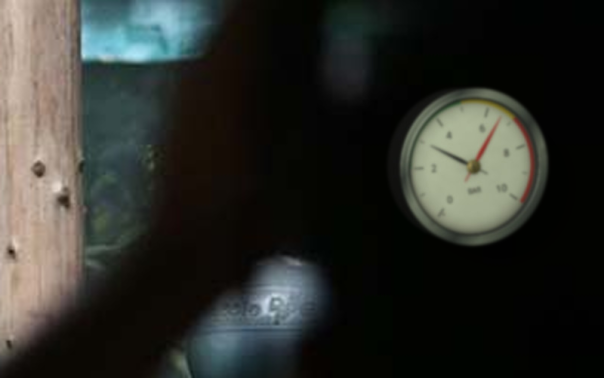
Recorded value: 6.5 bar
